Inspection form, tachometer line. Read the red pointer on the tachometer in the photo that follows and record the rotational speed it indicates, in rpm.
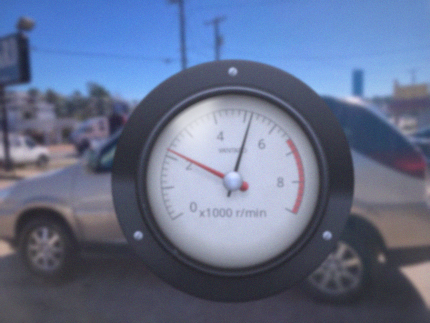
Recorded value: 2200 rpm
